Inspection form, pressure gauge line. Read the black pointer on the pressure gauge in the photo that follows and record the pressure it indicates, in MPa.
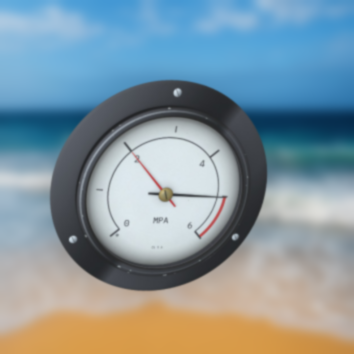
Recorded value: 5 MPa
